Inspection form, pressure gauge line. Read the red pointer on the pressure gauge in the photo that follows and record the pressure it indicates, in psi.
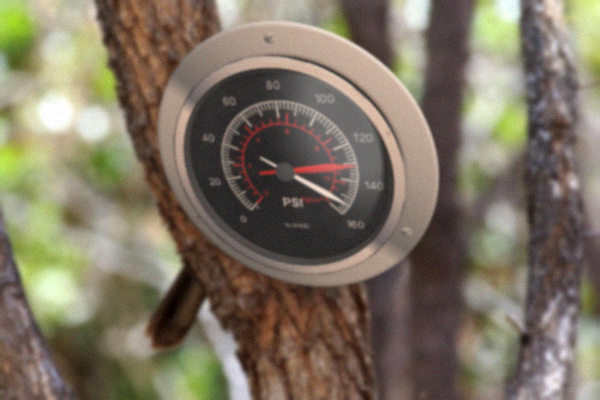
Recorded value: 130 psi
